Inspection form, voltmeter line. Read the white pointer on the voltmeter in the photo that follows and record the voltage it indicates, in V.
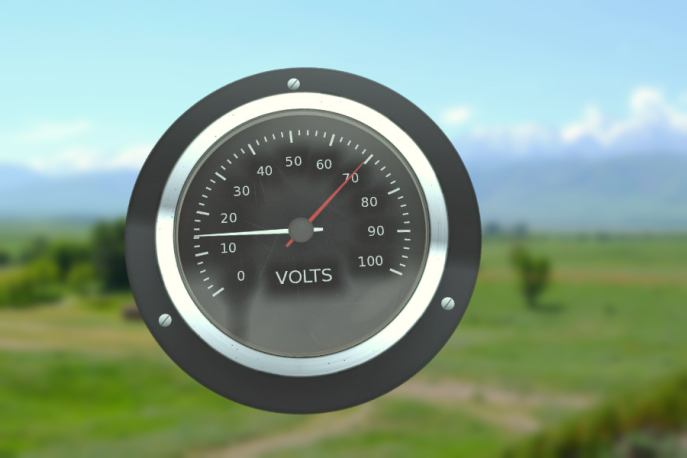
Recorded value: 14 V
